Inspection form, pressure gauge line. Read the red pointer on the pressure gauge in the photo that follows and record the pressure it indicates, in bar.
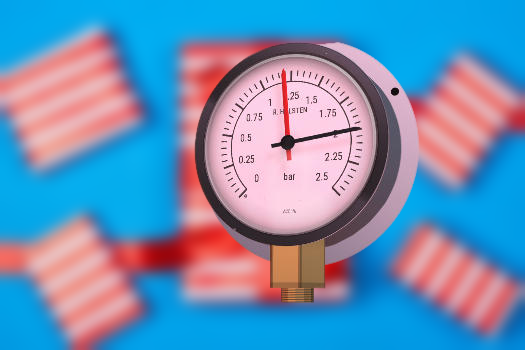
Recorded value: 1.2 bar
